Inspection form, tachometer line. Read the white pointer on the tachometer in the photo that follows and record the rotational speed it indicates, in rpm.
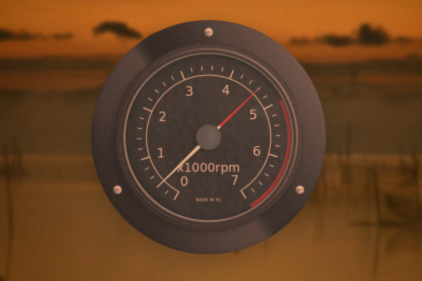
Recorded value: 400 rpm
